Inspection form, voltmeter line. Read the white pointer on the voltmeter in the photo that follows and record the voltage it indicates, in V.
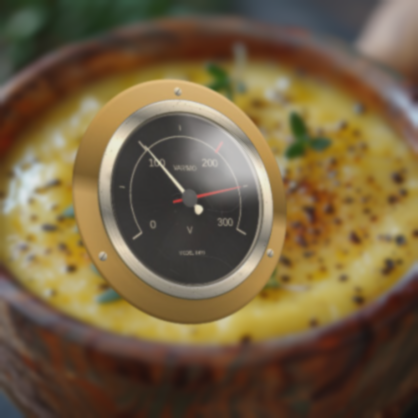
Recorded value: 100 V
